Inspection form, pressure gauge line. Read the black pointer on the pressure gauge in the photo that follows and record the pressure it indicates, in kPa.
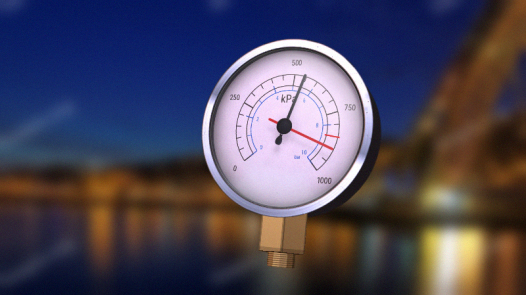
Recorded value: 550 kPa
